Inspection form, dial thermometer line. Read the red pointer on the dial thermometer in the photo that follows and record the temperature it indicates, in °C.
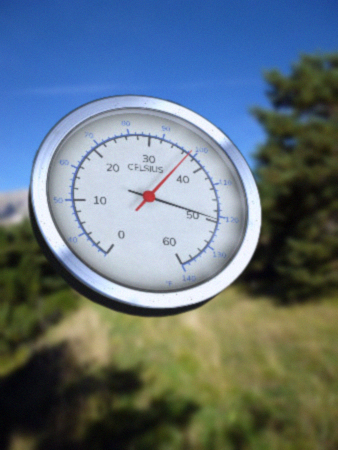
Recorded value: 37 °C
